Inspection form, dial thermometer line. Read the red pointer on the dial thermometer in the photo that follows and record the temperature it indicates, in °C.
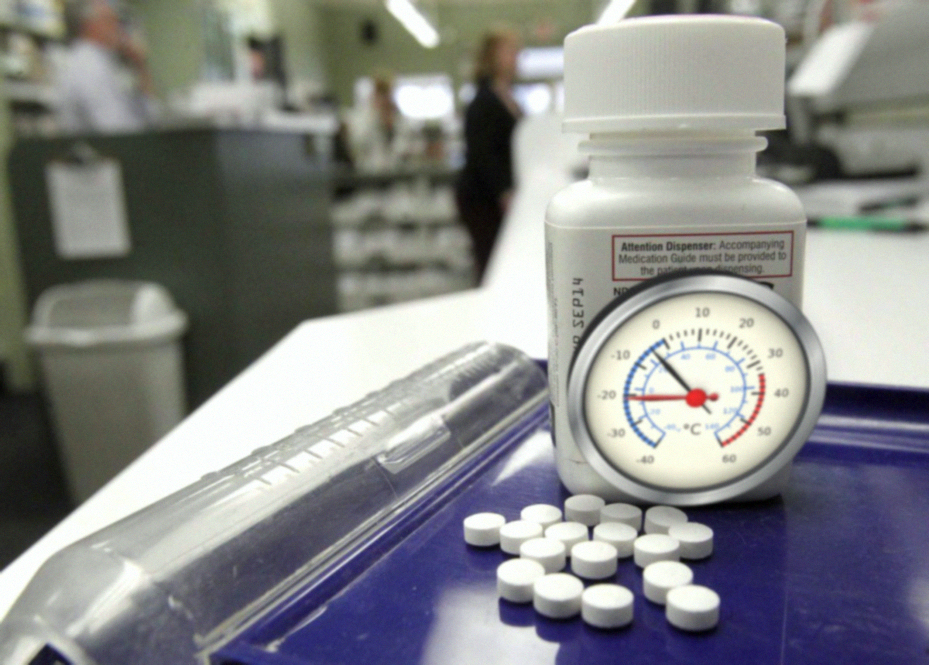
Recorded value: -20 °C
